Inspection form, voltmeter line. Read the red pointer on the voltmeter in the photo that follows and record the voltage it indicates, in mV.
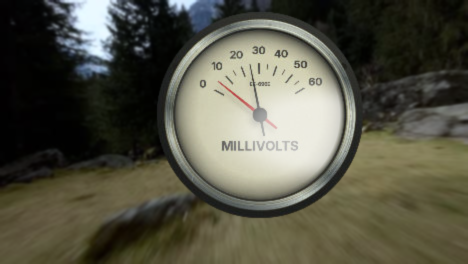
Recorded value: 5 mV
